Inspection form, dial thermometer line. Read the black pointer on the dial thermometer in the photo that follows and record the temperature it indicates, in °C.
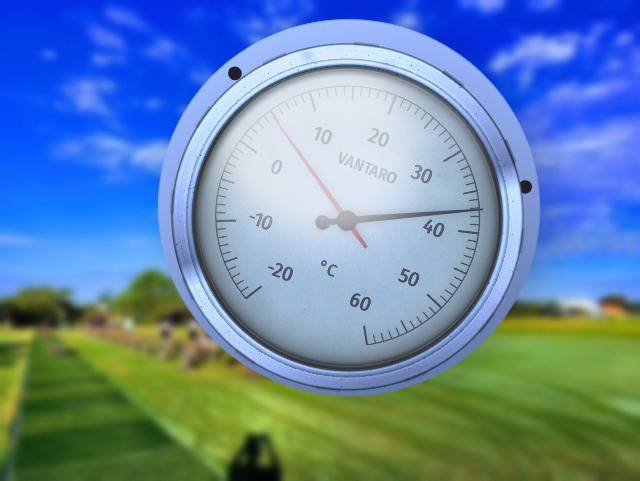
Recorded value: 37 °C
